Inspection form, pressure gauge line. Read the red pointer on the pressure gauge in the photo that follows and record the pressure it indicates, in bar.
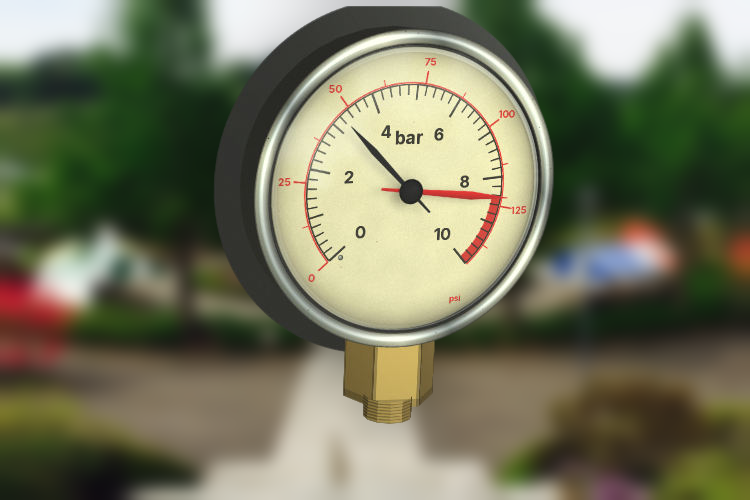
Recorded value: 8.4 bar
